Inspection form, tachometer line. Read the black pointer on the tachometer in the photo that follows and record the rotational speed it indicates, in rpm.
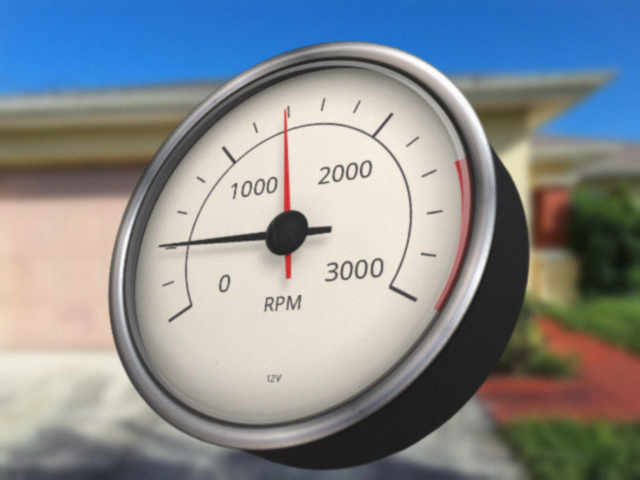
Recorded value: 400 rpm
